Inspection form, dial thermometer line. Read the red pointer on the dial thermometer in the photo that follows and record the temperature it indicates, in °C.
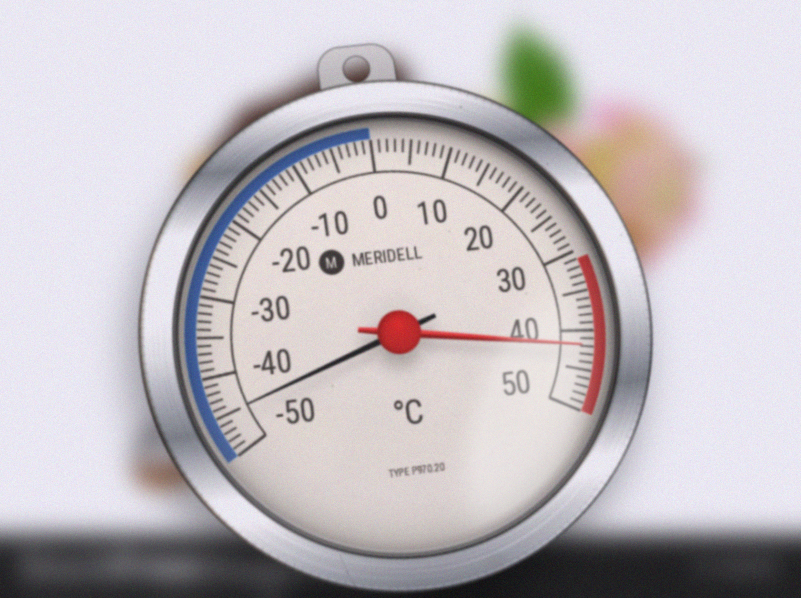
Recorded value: 42 °C
